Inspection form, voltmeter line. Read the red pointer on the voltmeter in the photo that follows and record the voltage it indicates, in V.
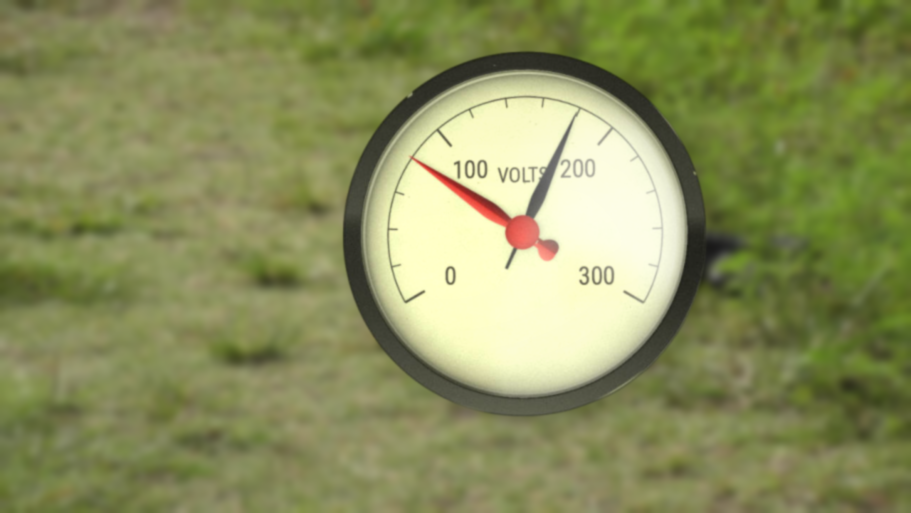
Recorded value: 80 V
